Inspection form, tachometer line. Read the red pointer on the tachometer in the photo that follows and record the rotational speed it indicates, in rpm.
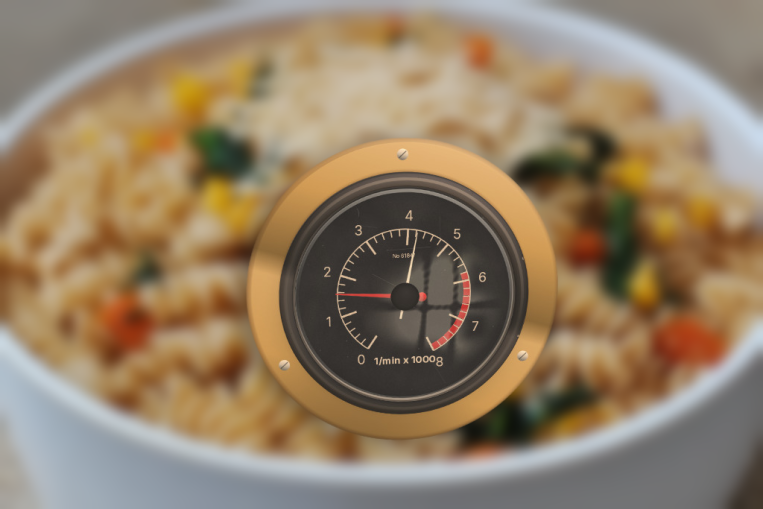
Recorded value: 1600 rpm
